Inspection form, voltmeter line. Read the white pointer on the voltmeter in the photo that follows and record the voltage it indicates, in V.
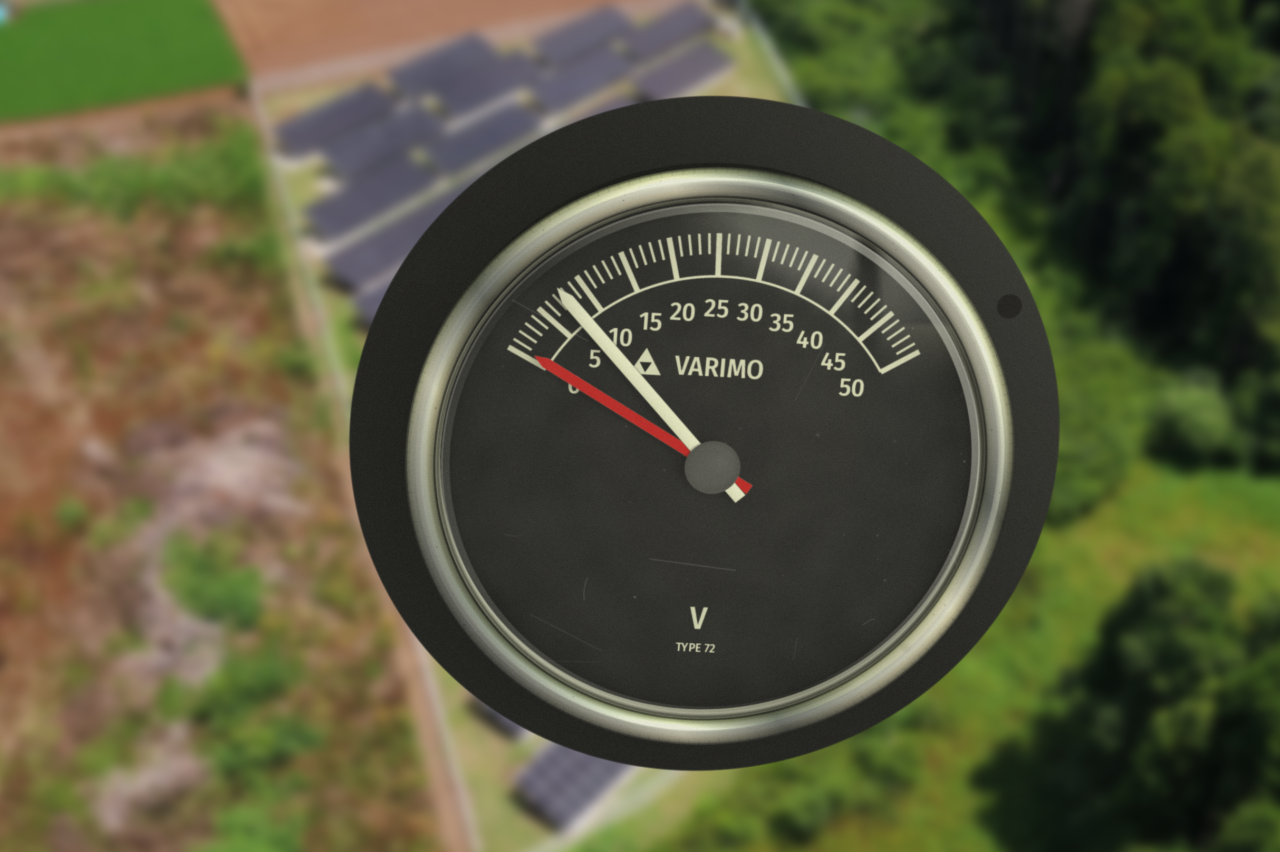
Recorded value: 8 V
